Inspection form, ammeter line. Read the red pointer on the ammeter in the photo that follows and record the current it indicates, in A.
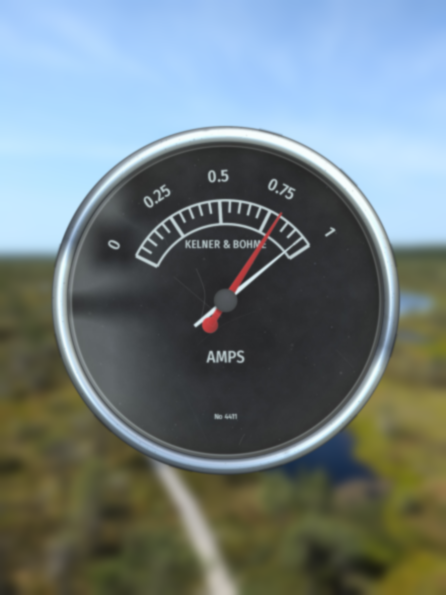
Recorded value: 0.8 A
